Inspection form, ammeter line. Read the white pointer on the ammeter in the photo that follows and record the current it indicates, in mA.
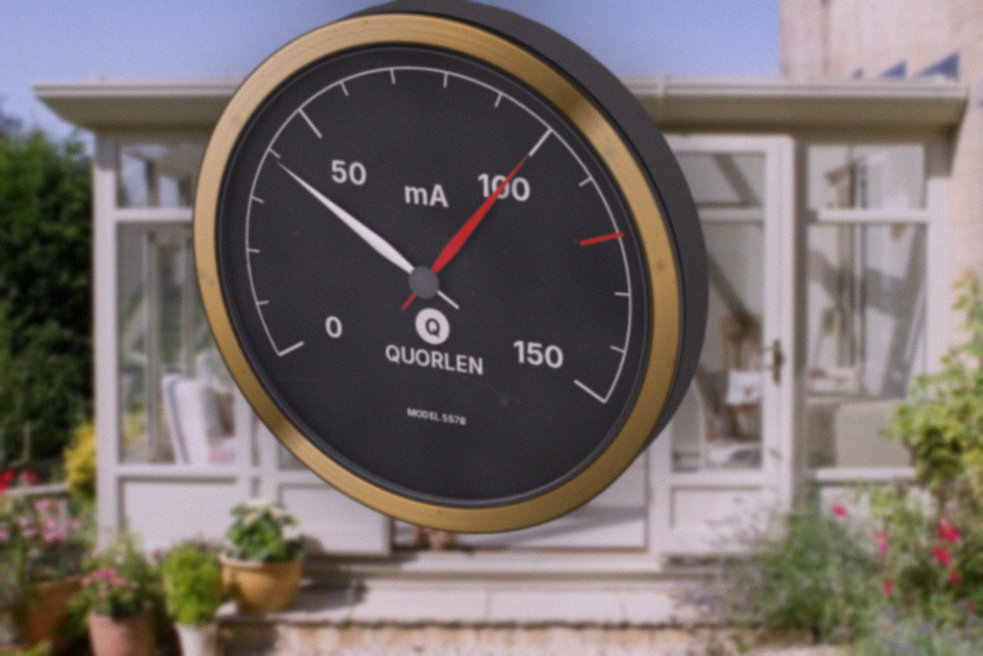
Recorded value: 40 mA
